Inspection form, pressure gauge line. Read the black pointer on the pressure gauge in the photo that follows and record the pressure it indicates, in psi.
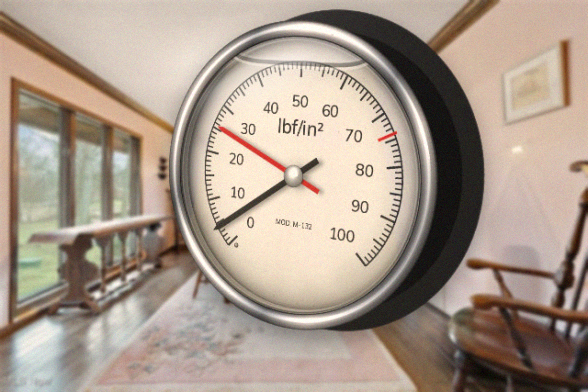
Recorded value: 4 psi
